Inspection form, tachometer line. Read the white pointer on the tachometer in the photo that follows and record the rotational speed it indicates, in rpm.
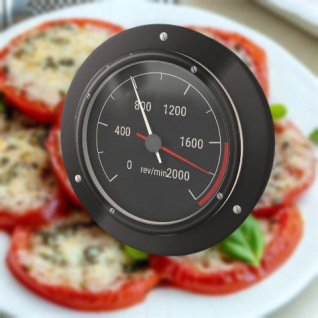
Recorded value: 800 rpm
